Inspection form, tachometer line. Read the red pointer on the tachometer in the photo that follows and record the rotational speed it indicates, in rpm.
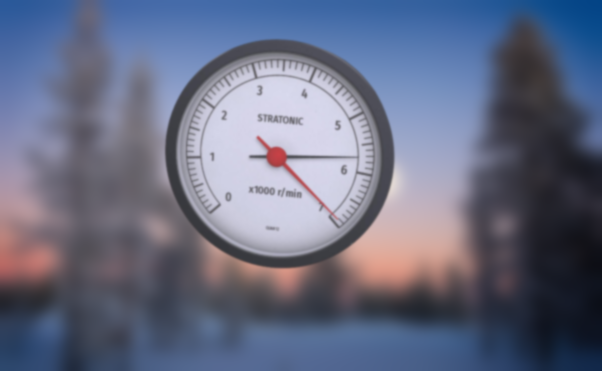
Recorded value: 6900 rpm
